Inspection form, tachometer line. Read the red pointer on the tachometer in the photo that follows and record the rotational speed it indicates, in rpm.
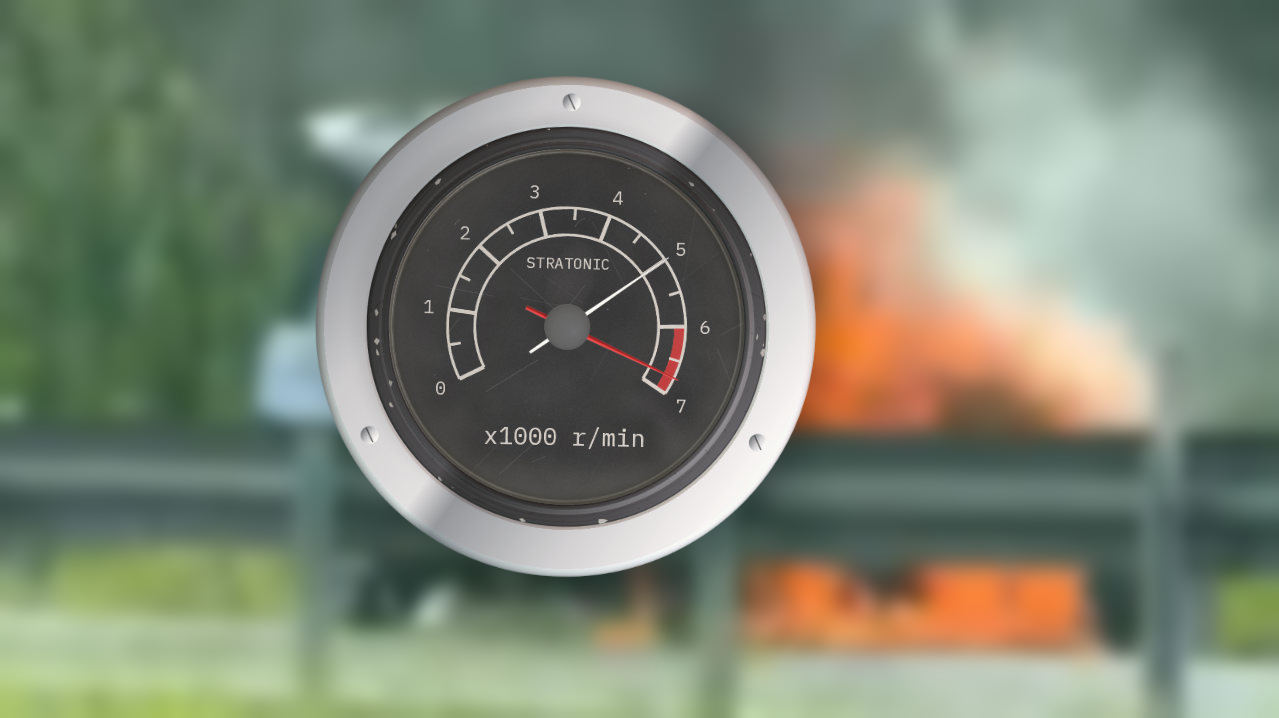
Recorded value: 6750 rpm
